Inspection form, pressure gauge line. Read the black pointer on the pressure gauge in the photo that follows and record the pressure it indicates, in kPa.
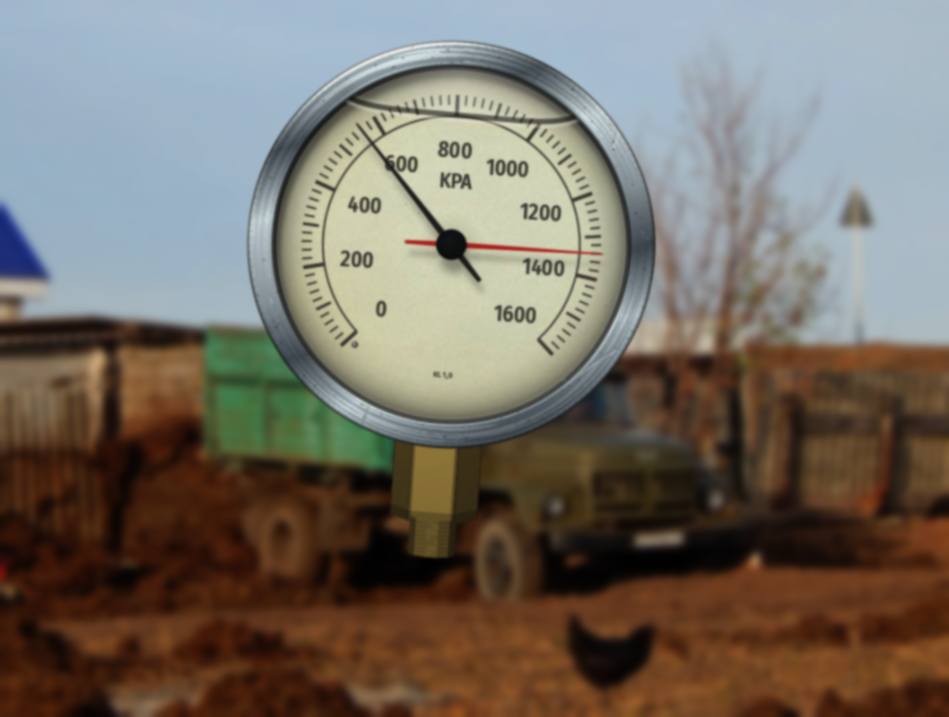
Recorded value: 560 kPa
